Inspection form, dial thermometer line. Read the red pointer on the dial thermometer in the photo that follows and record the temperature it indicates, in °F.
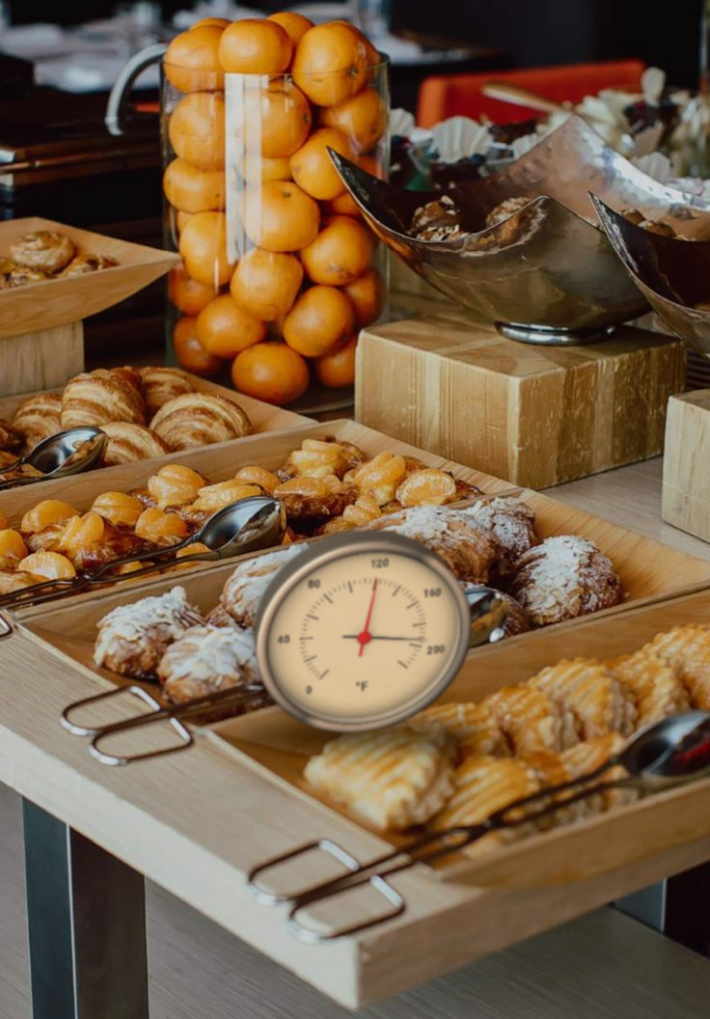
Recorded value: 120 °F
